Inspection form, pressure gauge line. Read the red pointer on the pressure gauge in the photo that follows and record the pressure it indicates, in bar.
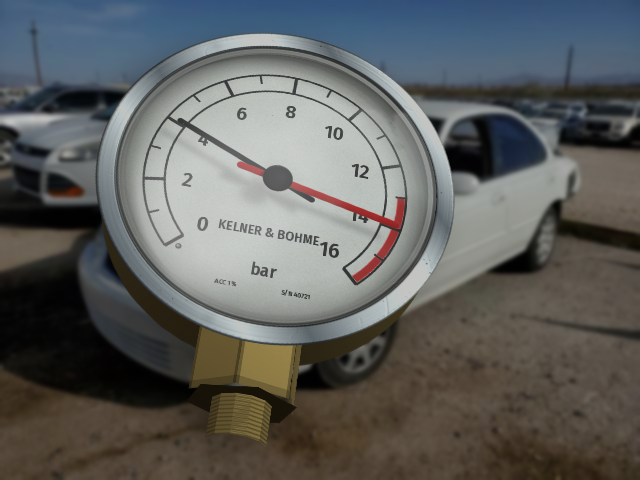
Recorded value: 14 bar
